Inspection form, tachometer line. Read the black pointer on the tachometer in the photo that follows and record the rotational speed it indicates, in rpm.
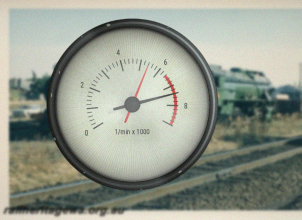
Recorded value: 7400 rpm
